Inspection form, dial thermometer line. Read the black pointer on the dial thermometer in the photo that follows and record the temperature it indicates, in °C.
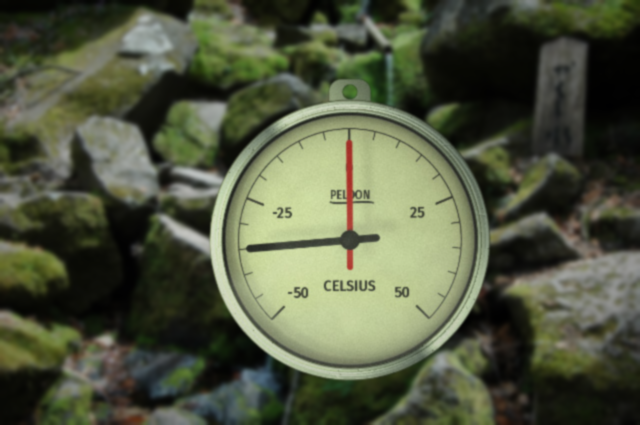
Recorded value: -35 °C
